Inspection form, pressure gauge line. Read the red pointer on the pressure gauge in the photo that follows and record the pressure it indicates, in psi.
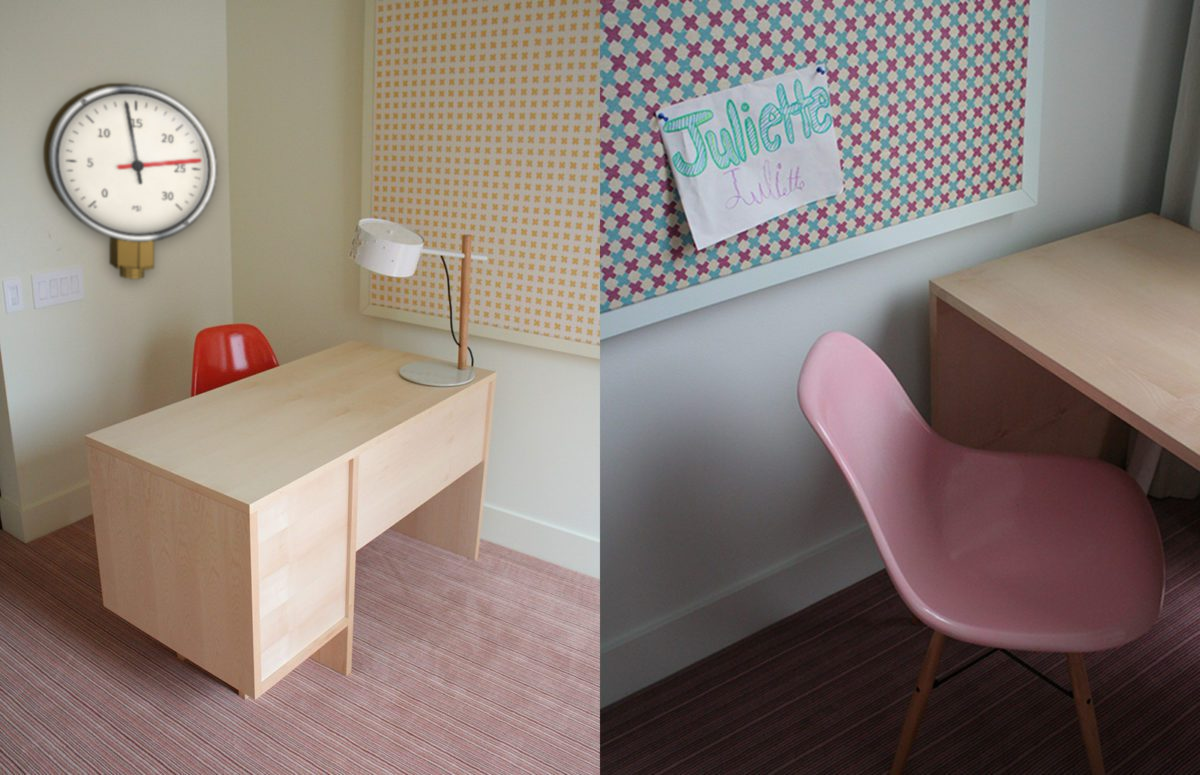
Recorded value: 24 psi
